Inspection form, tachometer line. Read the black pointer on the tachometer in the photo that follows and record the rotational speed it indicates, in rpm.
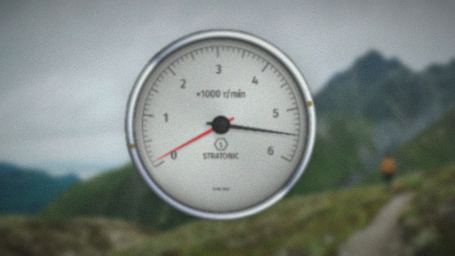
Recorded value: 5500 rpm
